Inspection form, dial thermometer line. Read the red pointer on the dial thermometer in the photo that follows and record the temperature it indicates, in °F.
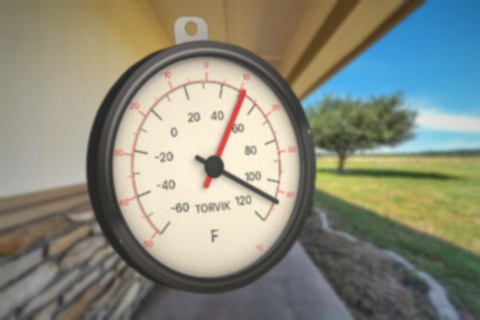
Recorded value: 50 °F
